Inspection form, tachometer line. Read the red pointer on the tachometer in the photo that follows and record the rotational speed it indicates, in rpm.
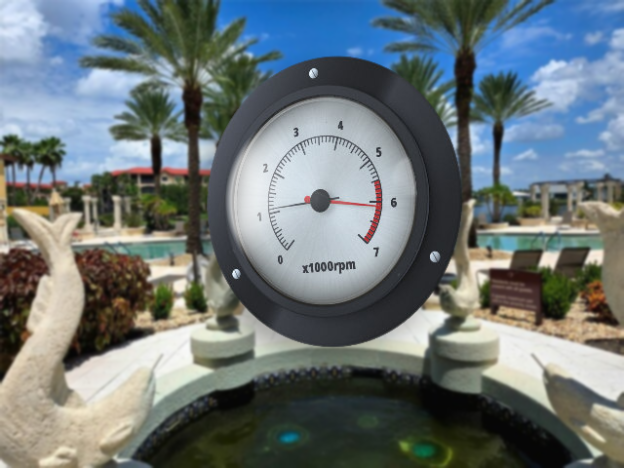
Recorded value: 6100 rpm
